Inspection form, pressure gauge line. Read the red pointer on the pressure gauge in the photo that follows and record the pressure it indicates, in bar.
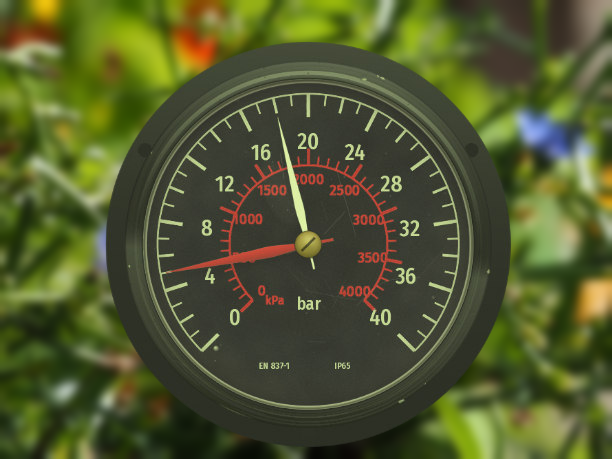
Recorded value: 5 bar
